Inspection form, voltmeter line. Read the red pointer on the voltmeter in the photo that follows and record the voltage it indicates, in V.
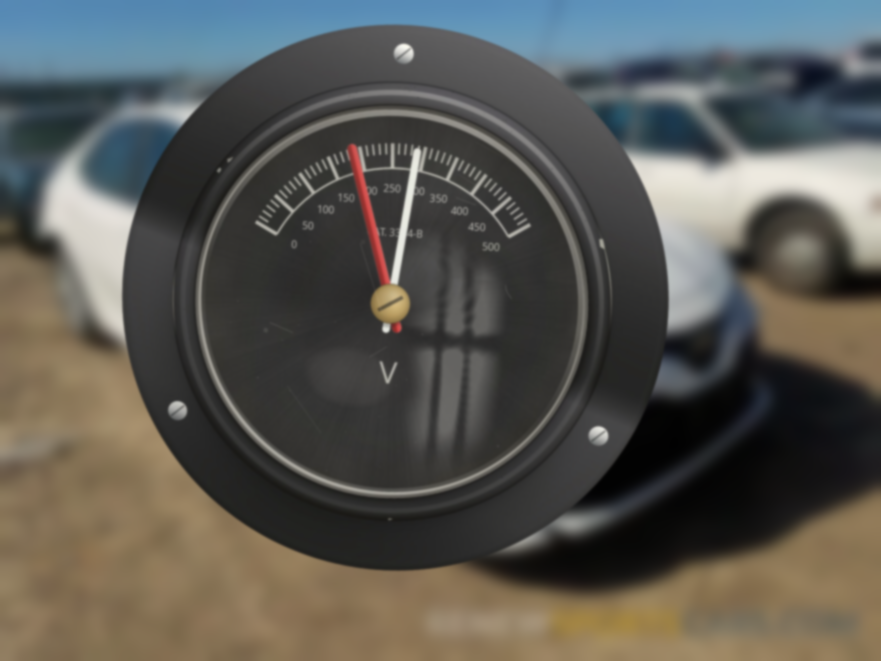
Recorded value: 190 V
